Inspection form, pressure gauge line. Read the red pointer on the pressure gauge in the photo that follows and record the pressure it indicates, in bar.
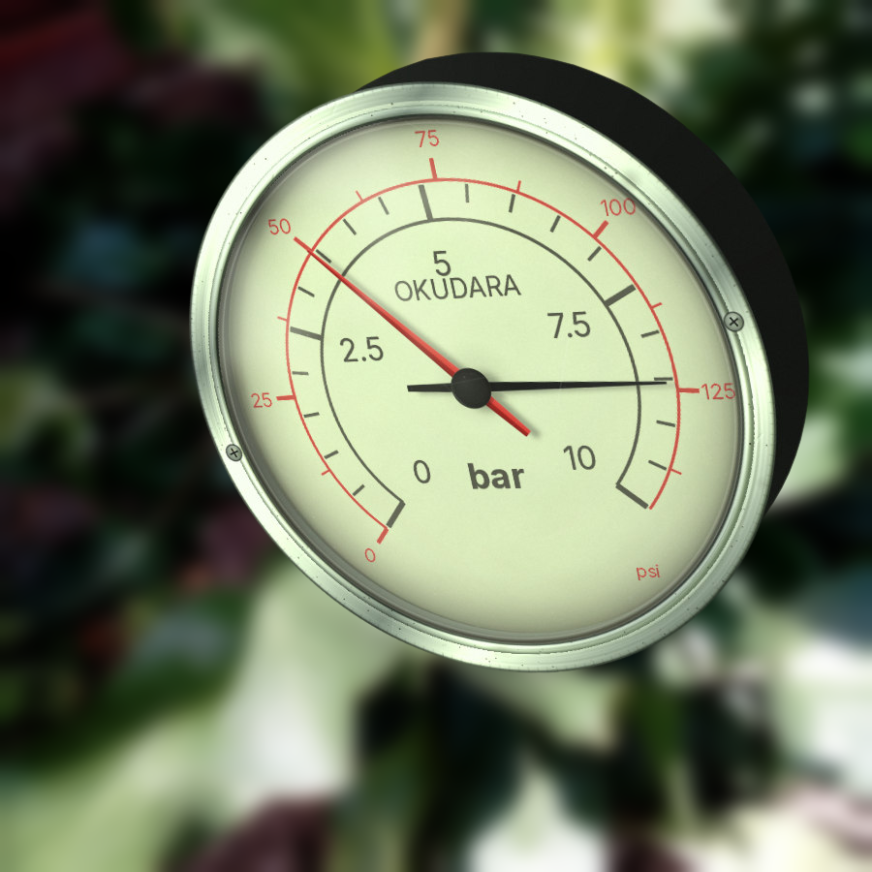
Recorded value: 3.5 bar
